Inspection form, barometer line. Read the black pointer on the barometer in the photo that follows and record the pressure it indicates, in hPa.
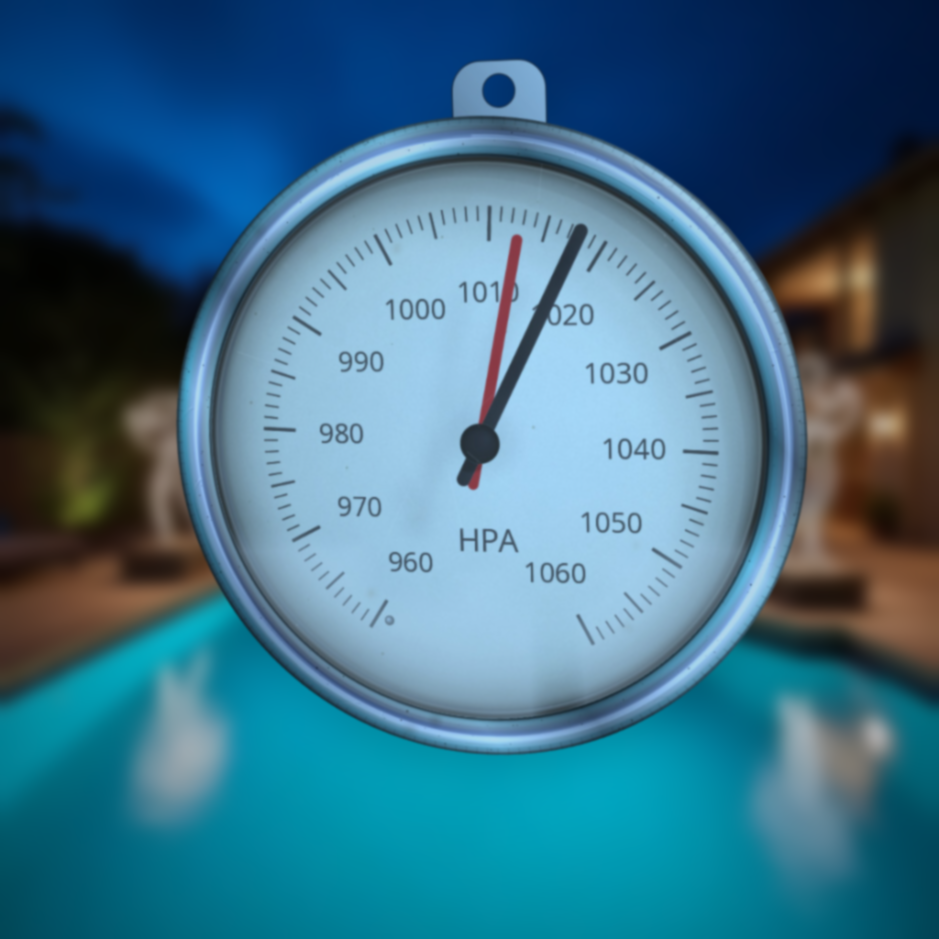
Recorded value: 1018 hPa
